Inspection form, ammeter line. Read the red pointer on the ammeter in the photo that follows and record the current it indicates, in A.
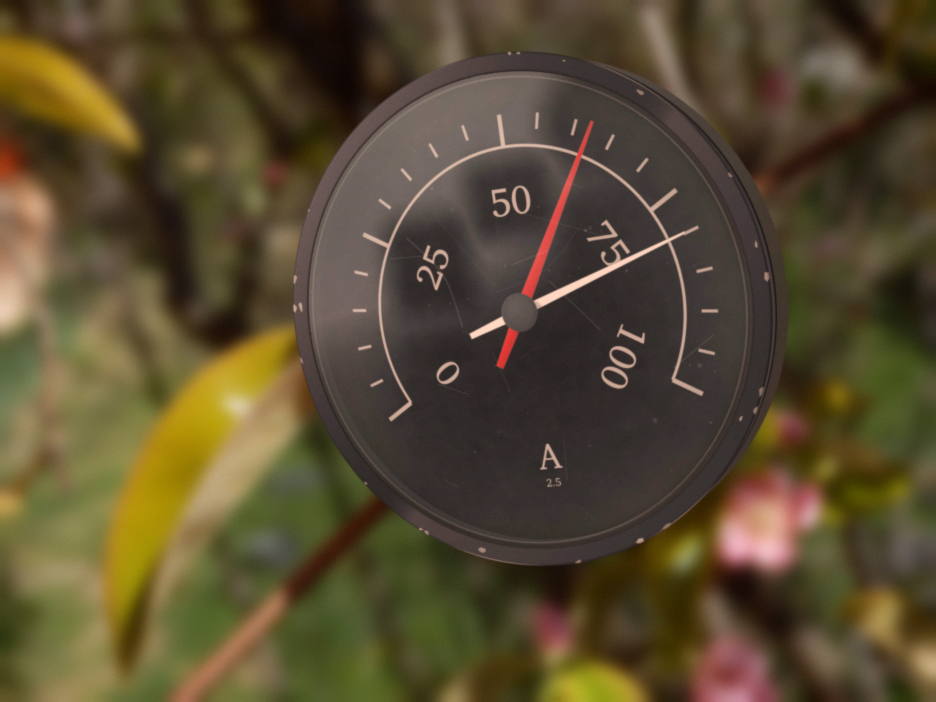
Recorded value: 62.5 A
